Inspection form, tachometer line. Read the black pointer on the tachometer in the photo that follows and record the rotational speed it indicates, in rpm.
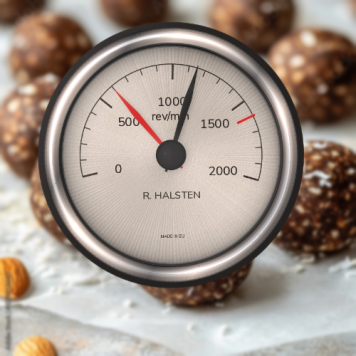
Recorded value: 1150 rpm
